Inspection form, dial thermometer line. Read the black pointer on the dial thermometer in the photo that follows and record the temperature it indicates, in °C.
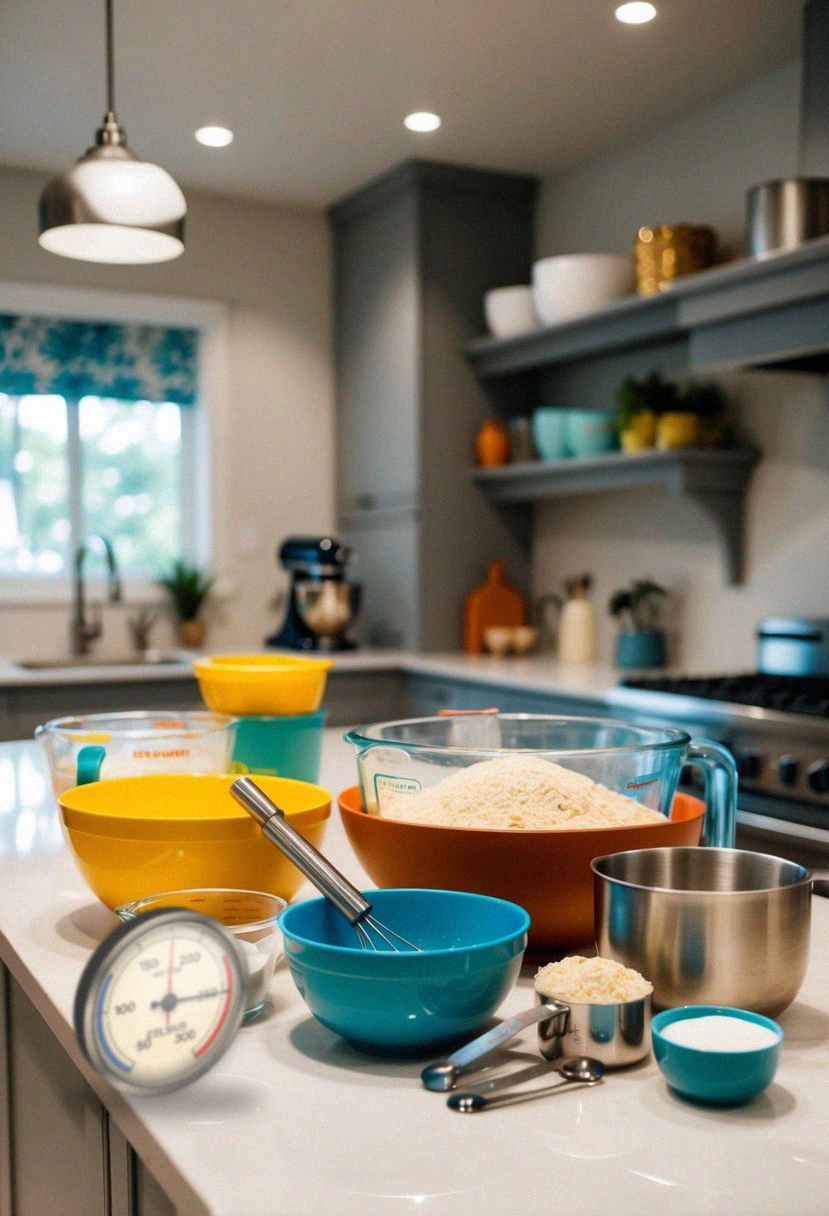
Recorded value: 250 °C
